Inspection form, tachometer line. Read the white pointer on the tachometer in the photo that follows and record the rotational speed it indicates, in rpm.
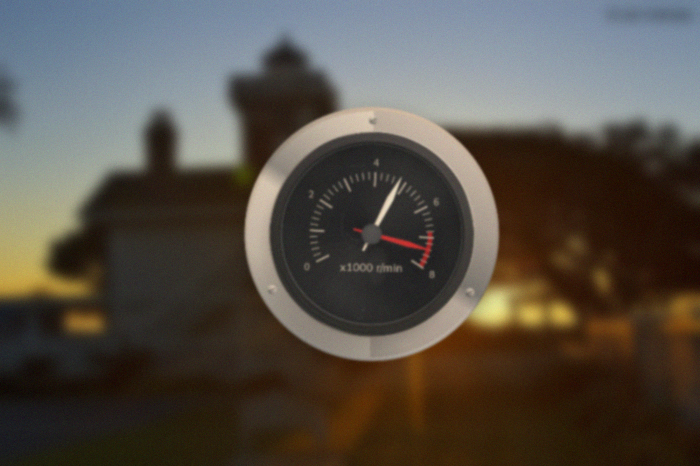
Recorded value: 4800 rpm
